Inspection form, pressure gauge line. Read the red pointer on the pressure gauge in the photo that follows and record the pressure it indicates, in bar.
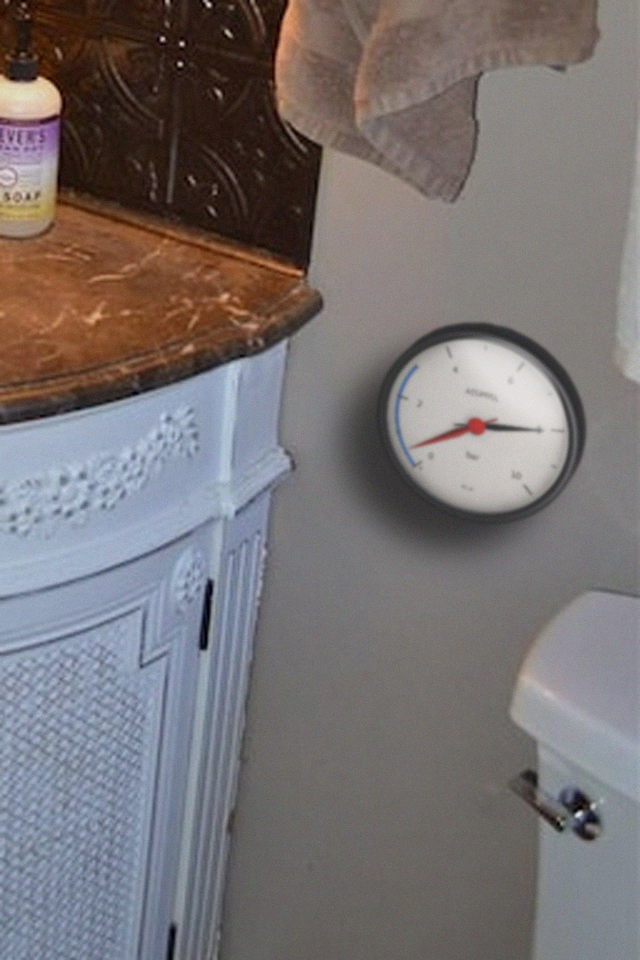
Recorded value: 0.5 bar
